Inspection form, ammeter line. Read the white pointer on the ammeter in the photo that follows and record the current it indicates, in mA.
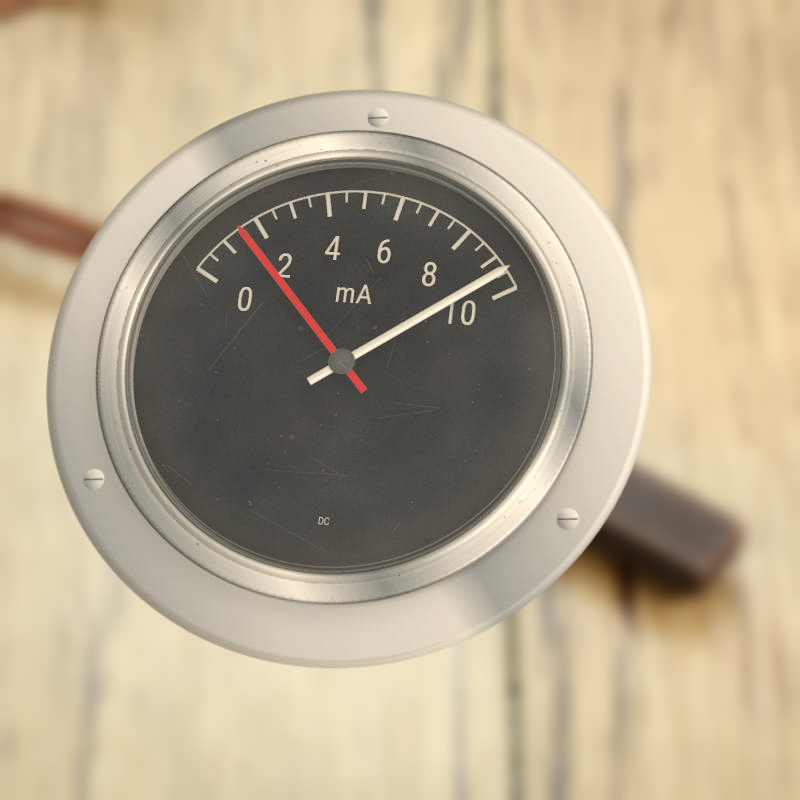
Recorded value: 9.5 mA
